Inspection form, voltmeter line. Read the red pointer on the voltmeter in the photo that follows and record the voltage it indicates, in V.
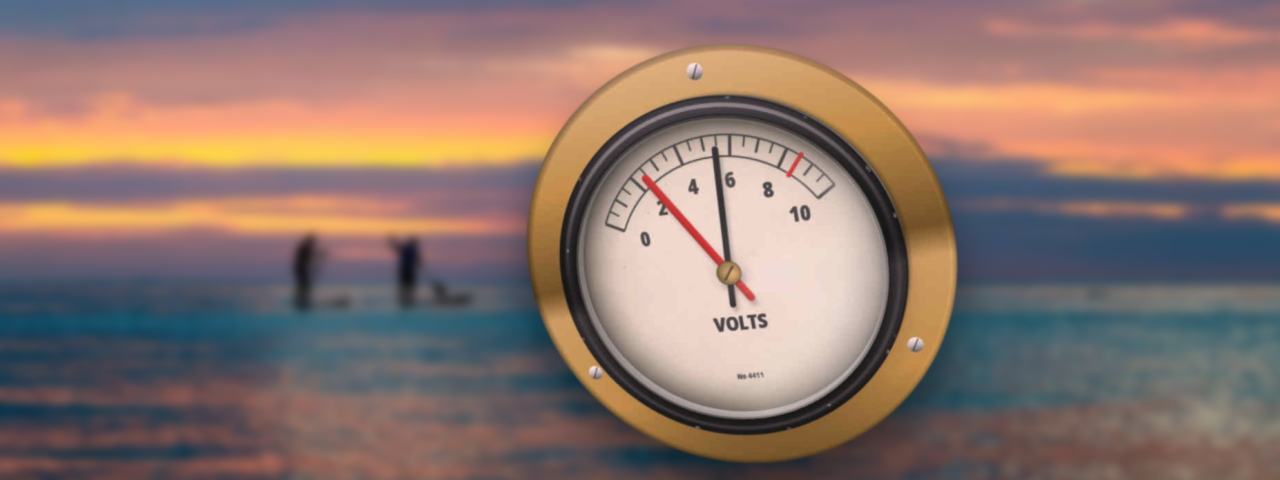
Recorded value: 2.5 V
